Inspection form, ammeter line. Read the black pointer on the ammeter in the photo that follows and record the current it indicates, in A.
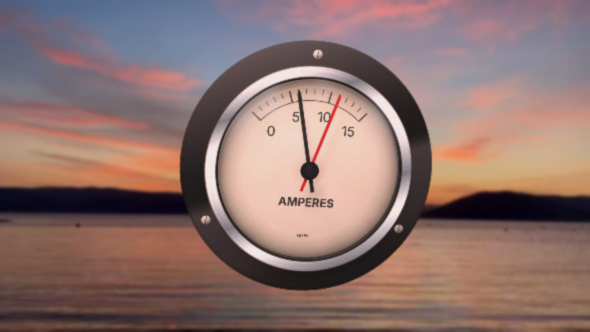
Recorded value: 6 A
